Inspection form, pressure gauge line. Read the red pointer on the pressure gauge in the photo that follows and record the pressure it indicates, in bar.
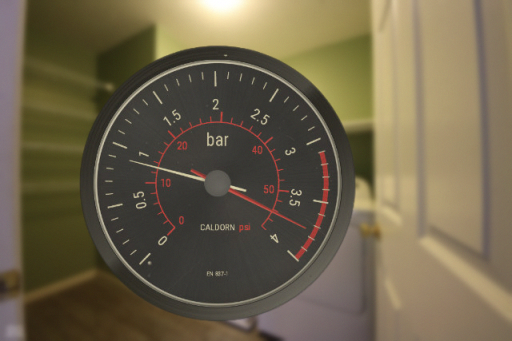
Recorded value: 3.75 bar
